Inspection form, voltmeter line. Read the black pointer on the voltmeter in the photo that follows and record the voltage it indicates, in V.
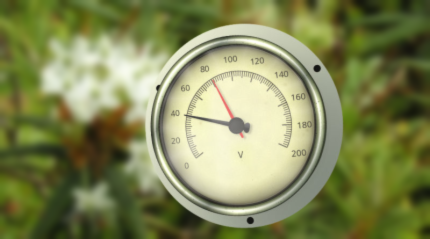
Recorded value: 40 V
